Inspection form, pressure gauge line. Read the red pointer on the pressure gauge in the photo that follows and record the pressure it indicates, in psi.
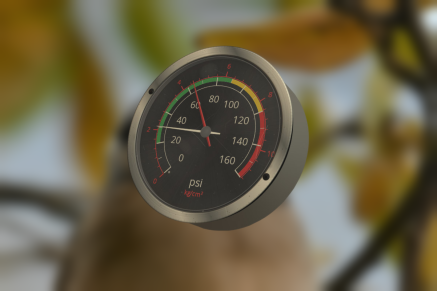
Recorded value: 65 psi
